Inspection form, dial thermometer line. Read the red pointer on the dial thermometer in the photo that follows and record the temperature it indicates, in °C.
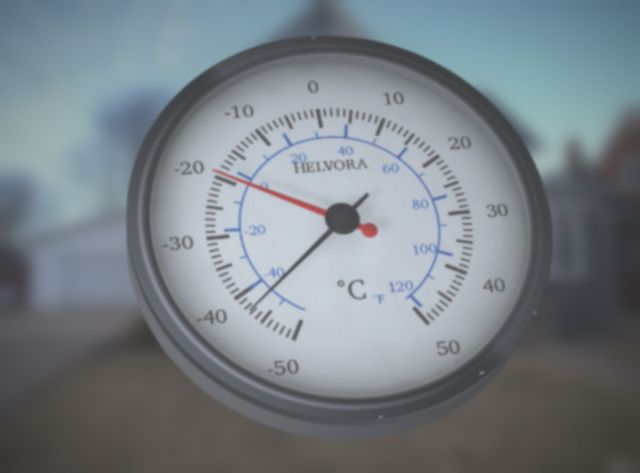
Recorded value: -20 °C
